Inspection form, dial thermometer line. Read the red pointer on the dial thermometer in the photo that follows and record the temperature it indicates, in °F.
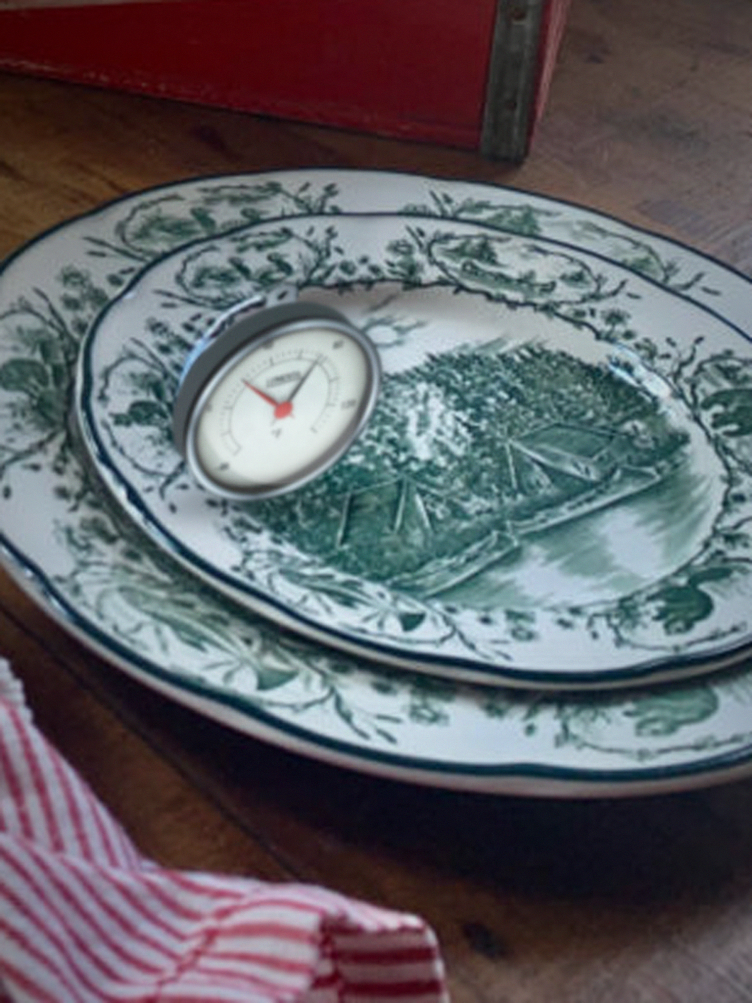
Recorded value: 20 °F
